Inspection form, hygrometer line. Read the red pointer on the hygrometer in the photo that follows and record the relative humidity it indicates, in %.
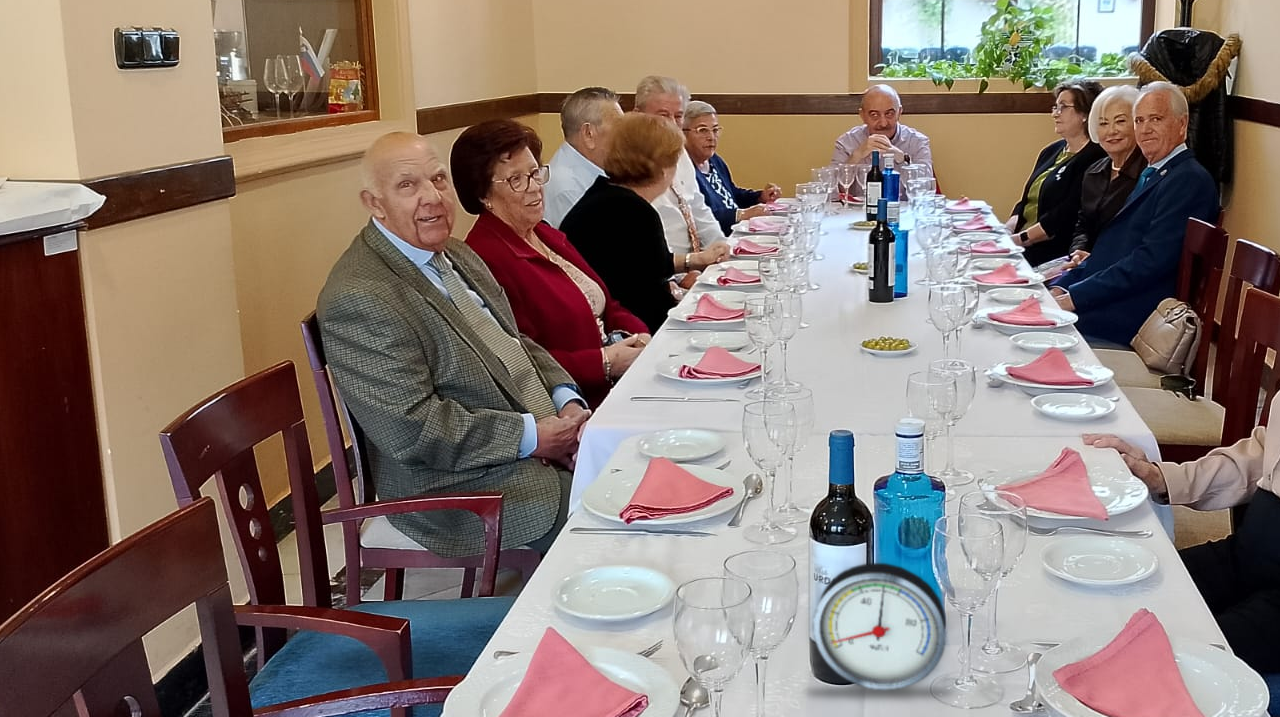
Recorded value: 4 %
